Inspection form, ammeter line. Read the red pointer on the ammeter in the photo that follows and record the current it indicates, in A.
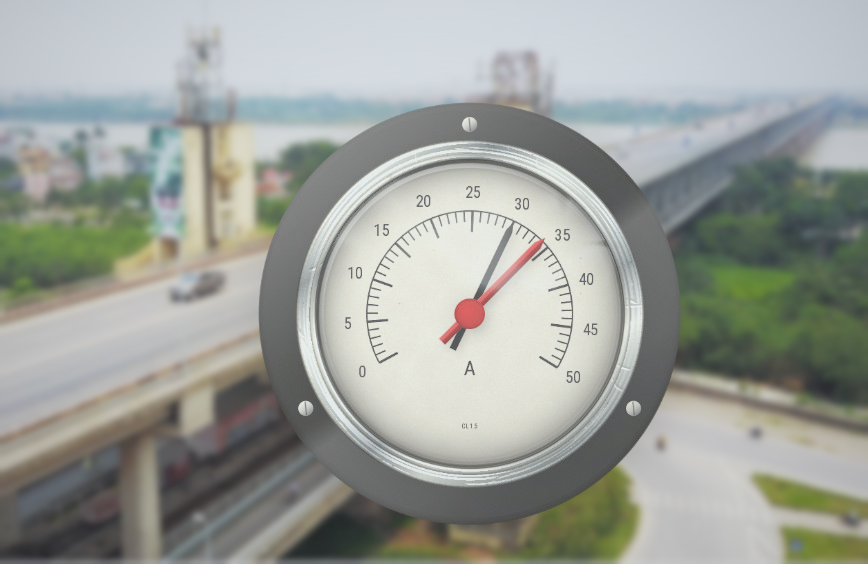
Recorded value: 34 A
